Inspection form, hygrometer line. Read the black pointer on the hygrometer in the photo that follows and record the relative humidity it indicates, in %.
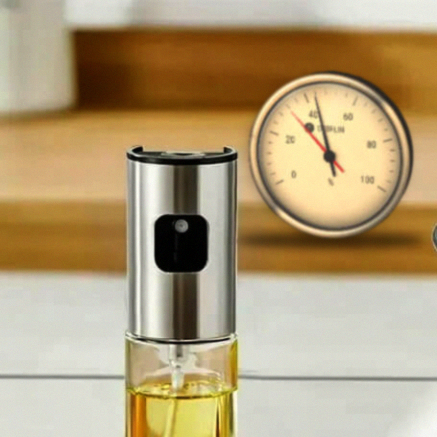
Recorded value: 44 %
